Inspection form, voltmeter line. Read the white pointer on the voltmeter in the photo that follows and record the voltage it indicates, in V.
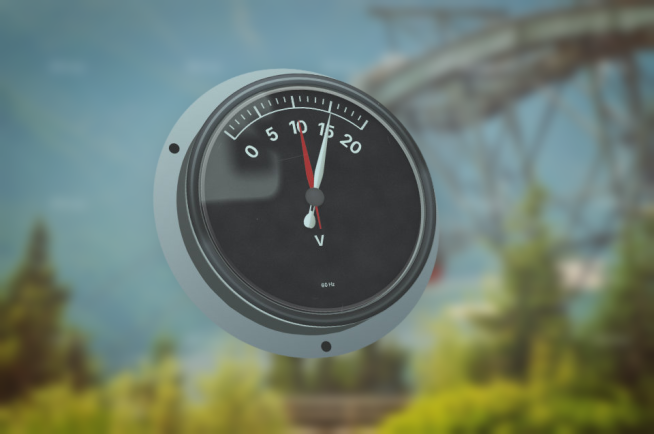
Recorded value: 15 V
